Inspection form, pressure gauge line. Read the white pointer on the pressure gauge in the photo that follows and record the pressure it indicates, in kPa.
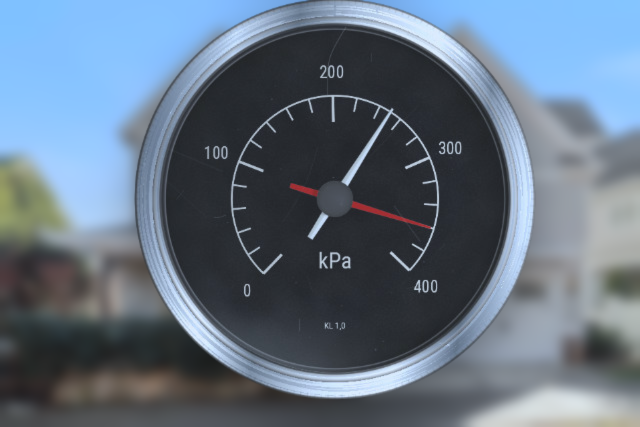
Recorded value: 250 kPa
